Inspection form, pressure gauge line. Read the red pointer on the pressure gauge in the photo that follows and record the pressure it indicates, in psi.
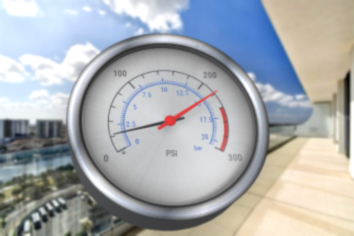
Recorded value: 220 psi
